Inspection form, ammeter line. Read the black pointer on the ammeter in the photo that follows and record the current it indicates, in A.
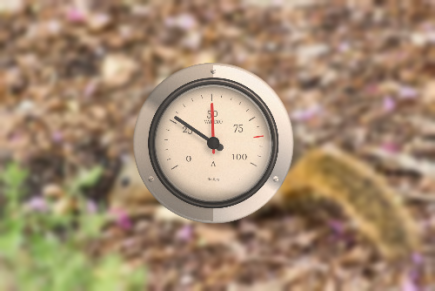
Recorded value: 27.5 A
